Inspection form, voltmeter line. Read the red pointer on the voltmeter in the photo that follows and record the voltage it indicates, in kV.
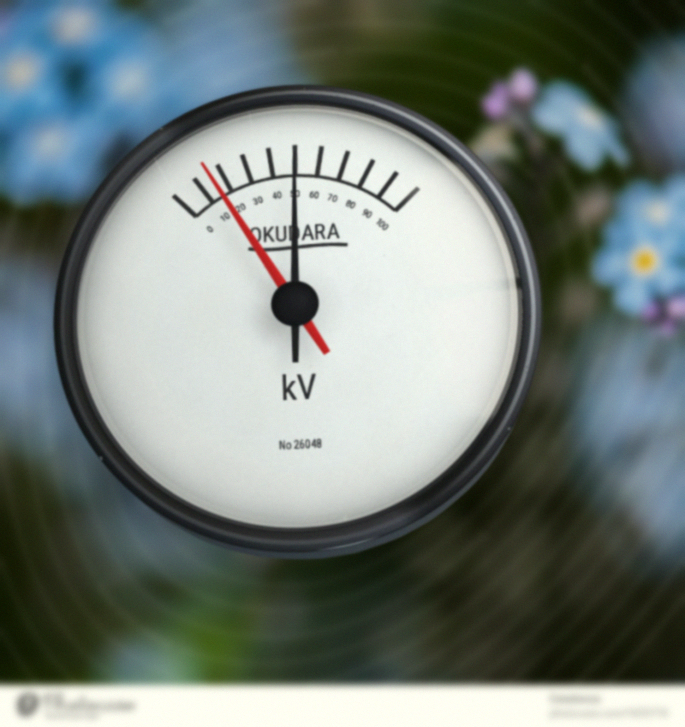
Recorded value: 15 kV
